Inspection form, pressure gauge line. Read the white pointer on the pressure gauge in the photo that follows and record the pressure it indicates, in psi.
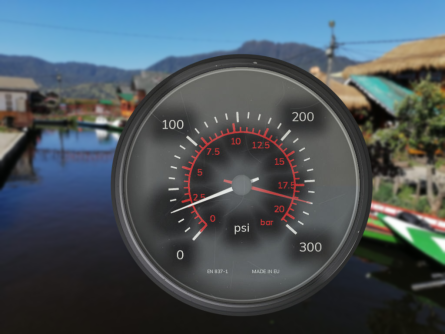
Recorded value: 30 psi
